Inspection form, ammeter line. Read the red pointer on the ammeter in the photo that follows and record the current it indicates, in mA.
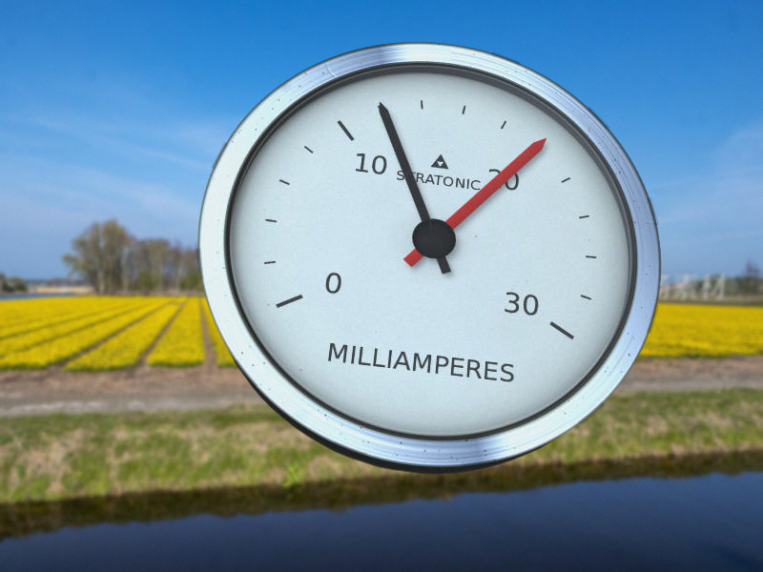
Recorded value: 20 mA
